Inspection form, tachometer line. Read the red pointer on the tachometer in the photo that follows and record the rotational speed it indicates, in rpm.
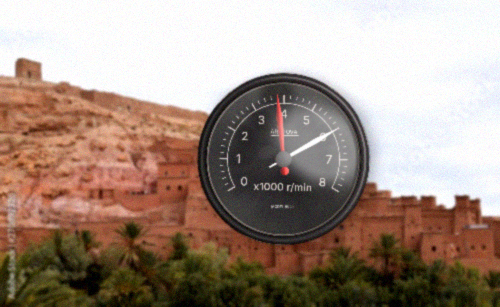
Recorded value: 3800 rpm
